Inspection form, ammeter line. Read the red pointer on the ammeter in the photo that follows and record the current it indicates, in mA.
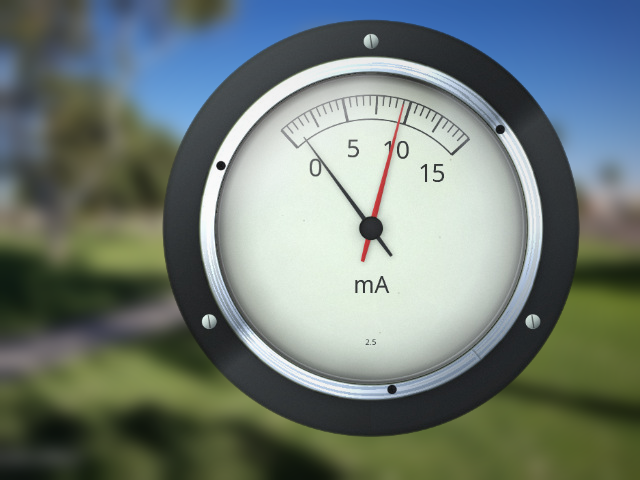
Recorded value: 9.5 mA
